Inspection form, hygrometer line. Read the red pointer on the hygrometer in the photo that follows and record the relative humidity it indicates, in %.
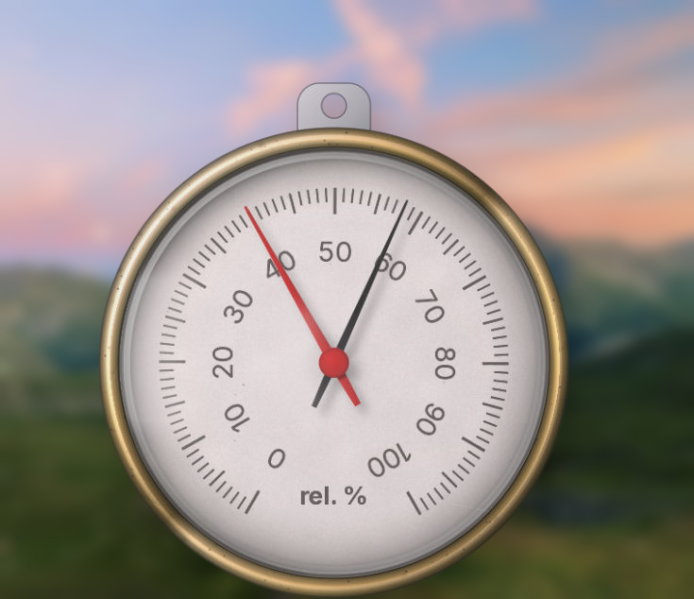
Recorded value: 40 %
